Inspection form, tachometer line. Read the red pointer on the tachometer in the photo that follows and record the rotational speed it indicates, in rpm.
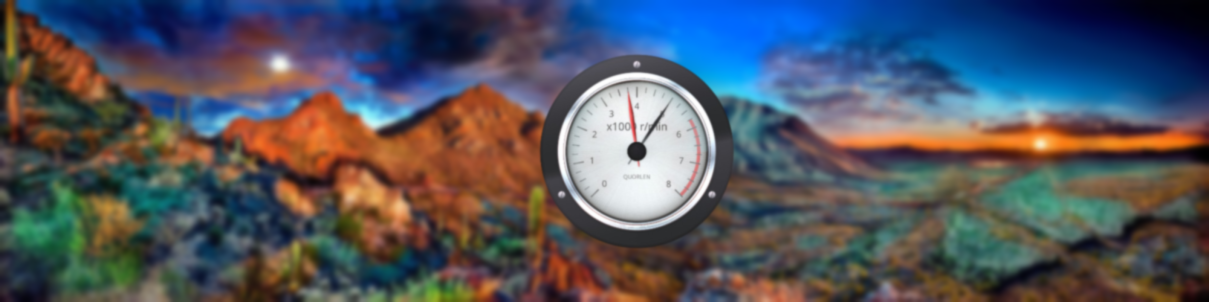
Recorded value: 3750 rpm
